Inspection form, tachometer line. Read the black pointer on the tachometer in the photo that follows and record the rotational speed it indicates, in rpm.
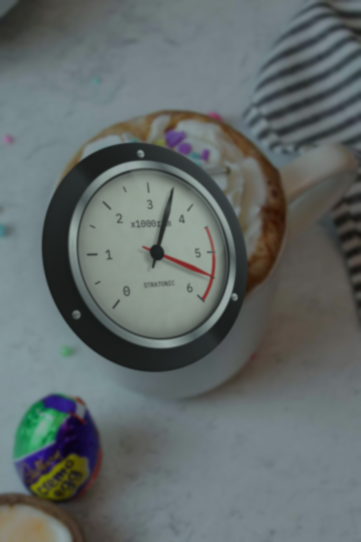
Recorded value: 3500 rpm
